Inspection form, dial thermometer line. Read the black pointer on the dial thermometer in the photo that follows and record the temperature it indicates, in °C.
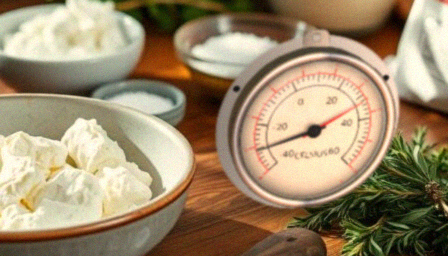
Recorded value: -30 °C
